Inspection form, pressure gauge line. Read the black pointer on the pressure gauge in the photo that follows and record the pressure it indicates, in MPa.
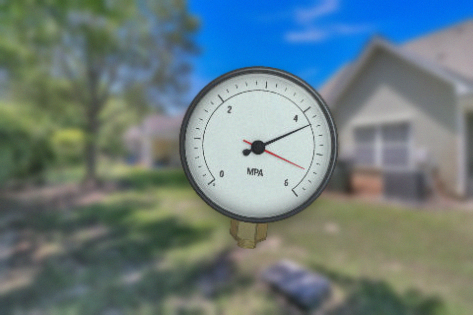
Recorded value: 4.3 MPa
